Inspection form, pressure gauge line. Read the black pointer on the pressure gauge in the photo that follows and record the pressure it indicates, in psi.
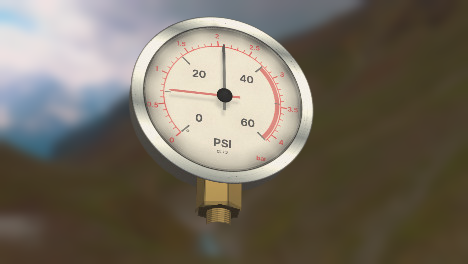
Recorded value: 30 psi
